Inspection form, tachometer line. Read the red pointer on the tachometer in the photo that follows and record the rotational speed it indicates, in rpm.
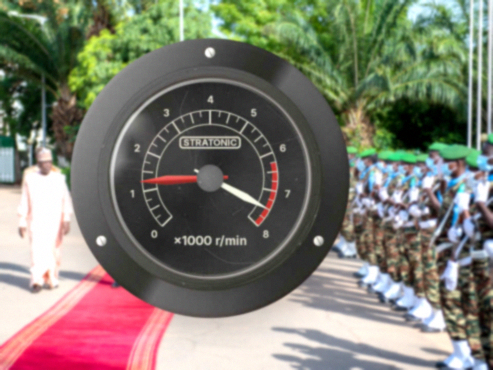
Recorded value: 1250 rpm
